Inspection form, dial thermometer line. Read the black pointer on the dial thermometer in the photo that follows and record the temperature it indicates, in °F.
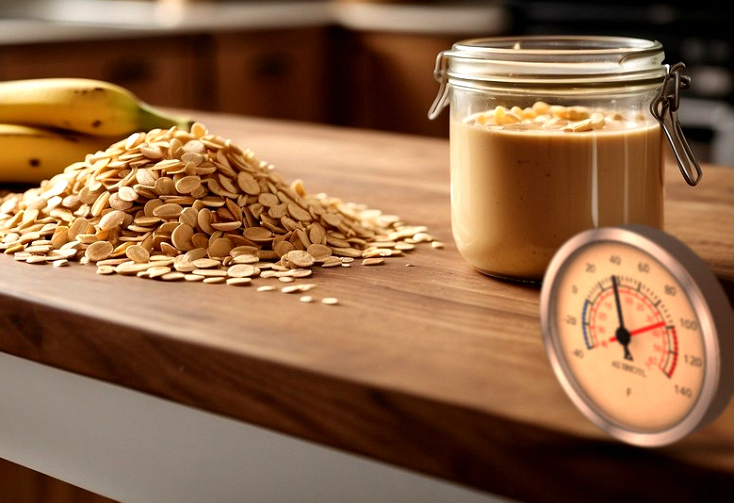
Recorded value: 40 °F
